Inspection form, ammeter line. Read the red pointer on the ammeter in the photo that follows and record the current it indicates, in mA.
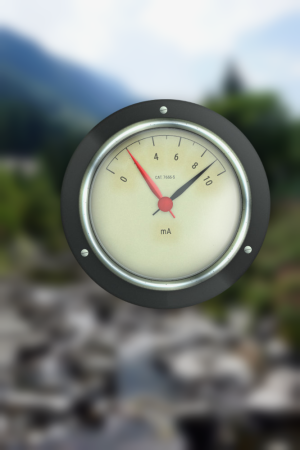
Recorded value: 2 mA
